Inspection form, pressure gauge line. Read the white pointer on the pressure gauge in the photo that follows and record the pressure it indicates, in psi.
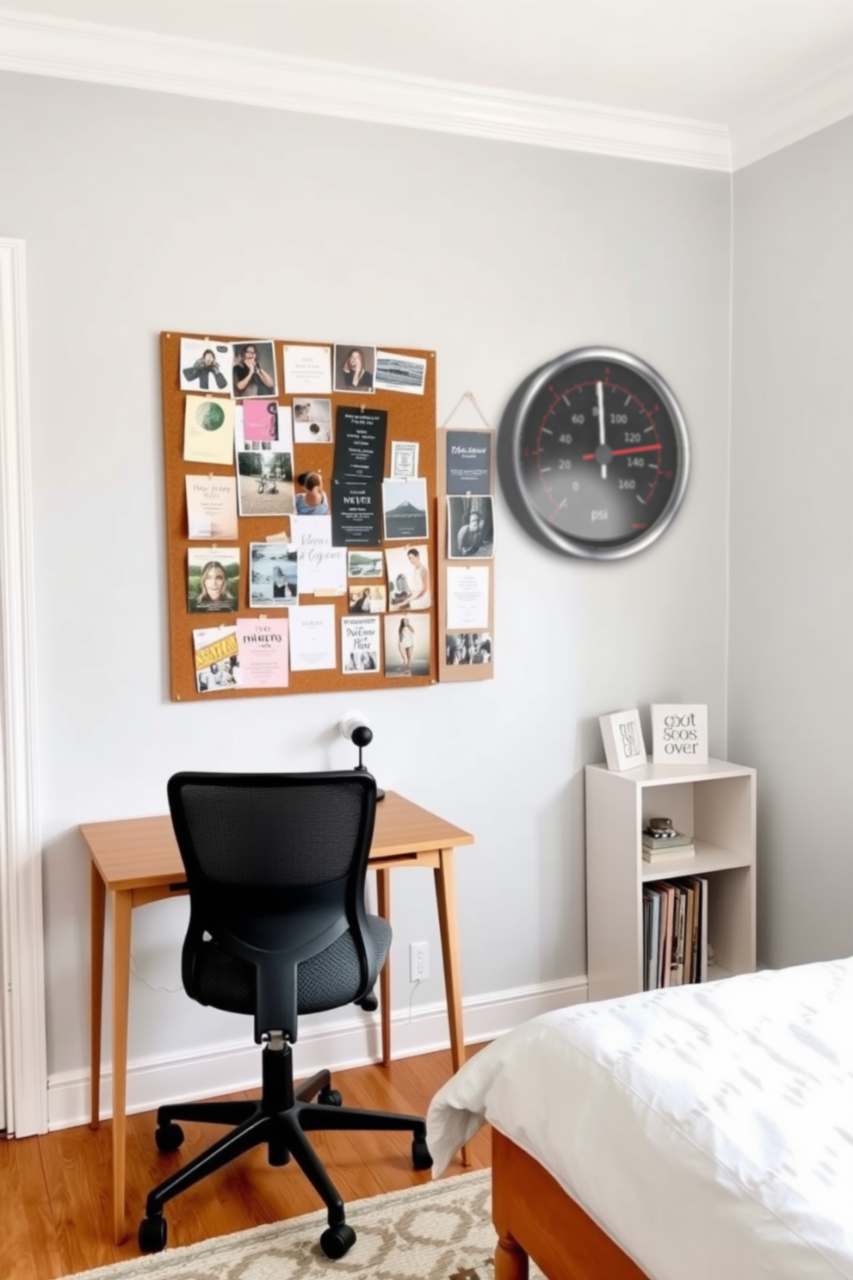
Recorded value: 80 psi
